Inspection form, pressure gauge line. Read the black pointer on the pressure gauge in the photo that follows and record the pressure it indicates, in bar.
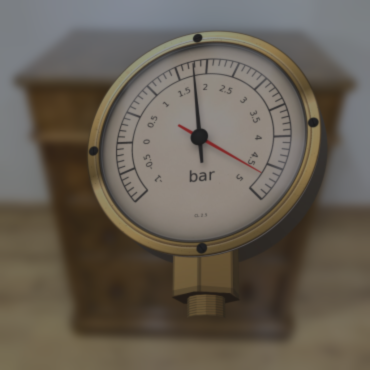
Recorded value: 1.8 bar
